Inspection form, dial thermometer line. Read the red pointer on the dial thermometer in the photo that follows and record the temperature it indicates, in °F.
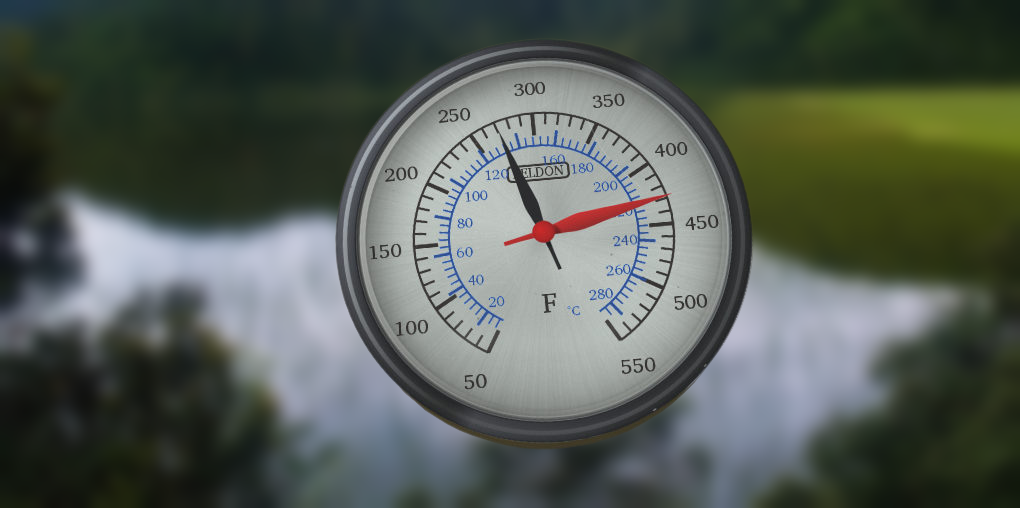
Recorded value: 430 °F
